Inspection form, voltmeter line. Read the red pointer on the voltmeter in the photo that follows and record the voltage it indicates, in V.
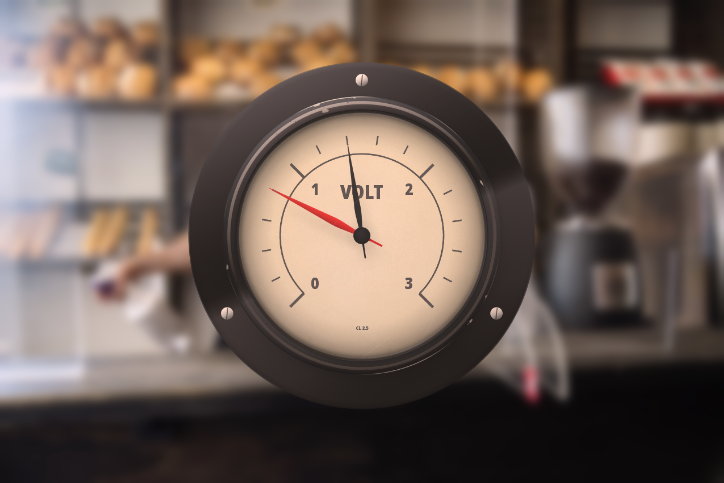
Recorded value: 0.8 V
